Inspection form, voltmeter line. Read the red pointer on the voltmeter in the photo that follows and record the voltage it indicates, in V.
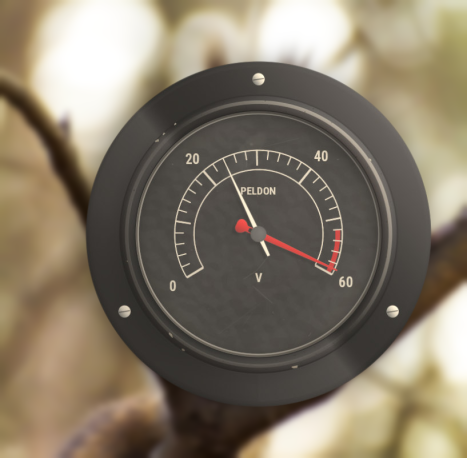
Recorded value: 59 V
